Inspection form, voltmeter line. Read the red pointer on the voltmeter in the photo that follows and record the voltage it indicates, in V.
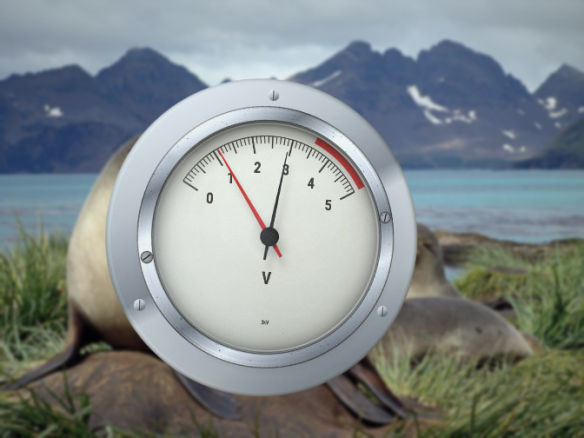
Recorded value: 1.1 V
